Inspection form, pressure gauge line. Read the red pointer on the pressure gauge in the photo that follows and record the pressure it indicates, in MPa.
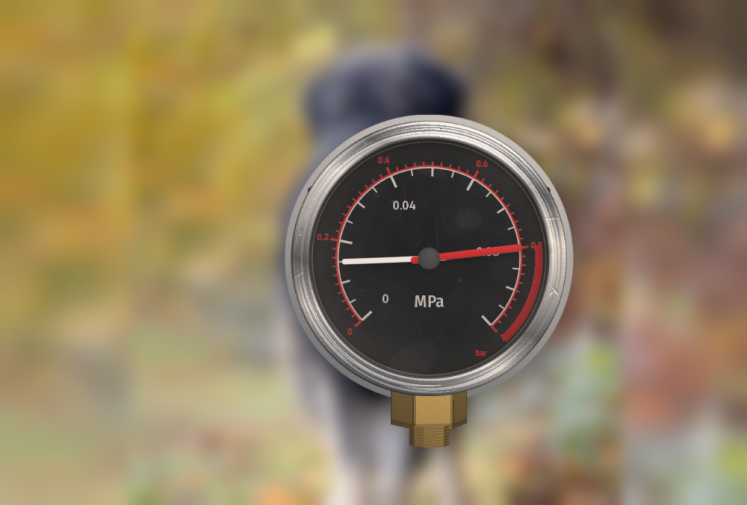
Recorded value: 0.08 MPa
